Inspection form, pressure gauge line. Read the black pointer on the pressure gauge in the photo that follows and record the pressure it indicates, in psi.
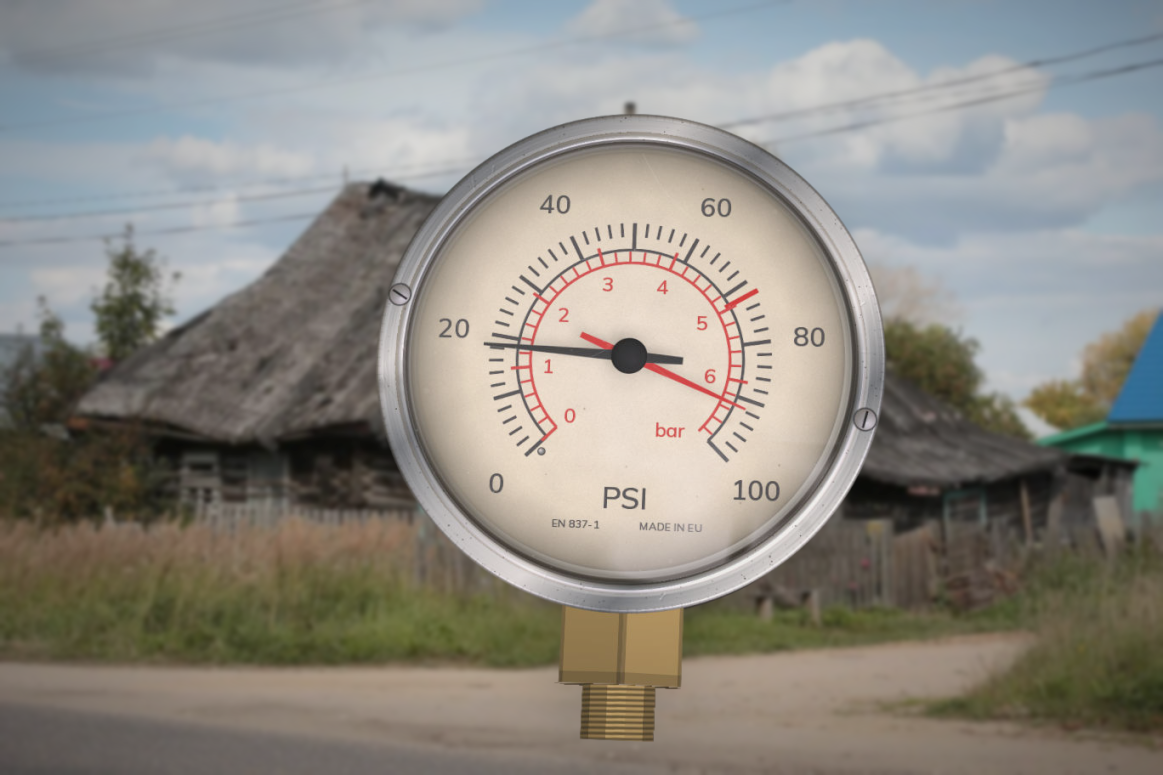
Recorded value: 18 psi
